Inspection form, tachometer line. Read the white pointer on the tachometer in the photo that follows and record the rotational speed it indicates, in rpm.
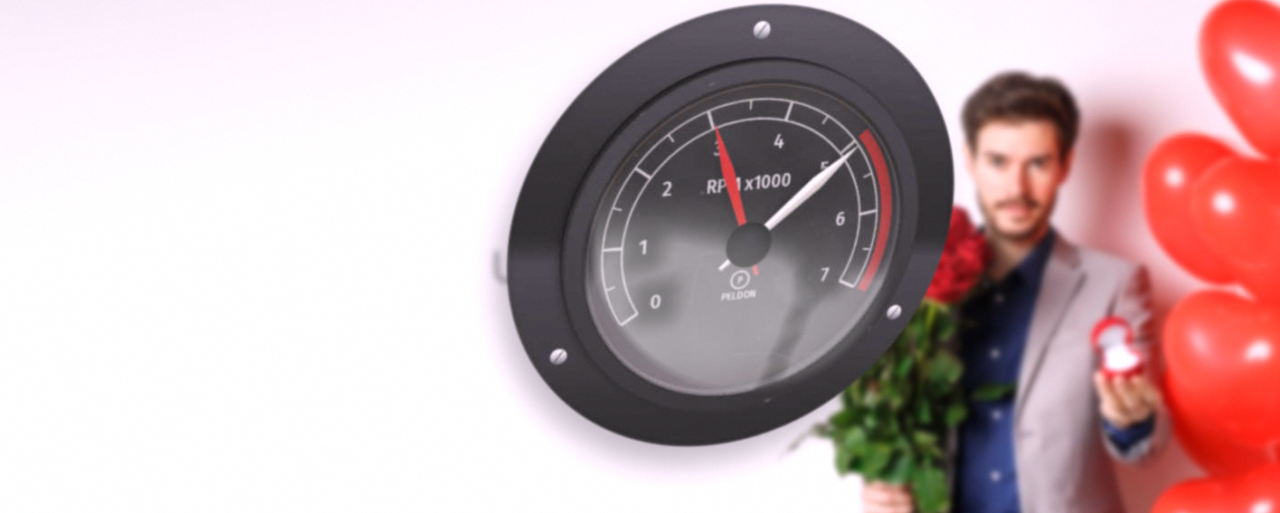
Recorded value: 5000 rpm
